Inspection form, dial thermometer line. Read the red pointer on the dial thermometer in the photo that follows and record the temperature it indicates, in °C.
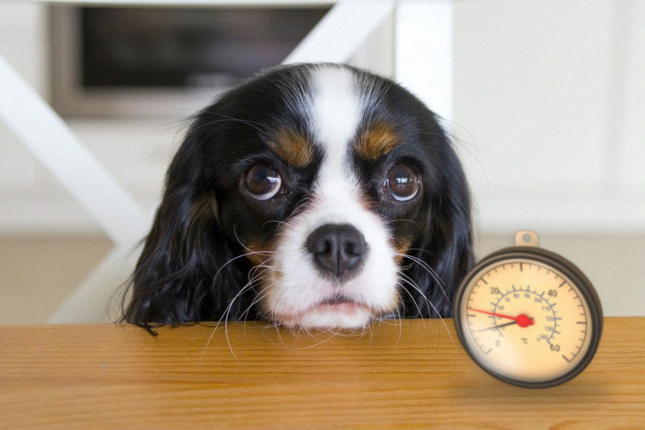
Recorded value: 12 °C
